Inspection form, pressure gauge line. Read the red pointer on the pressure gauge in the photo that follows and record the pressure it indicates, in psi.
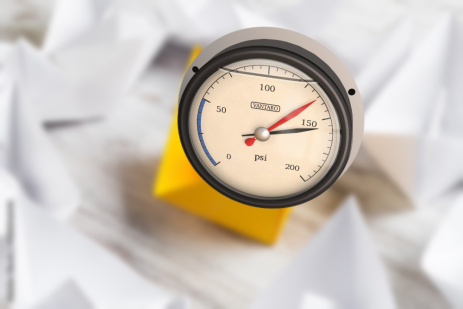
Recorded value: 135 psi
